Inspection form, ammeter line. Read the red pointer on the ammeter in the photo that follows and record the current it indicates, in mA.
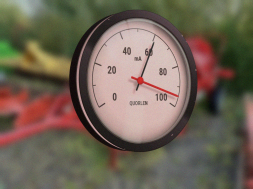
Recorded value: 95 mA
